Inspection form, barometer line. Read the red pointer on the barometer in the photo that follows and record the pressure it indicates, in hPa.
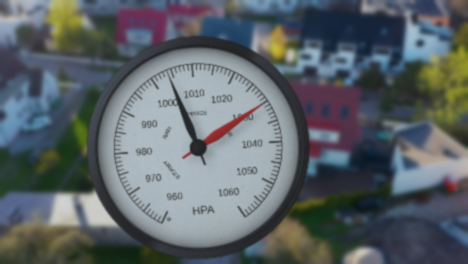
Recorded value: 1030 hPa
